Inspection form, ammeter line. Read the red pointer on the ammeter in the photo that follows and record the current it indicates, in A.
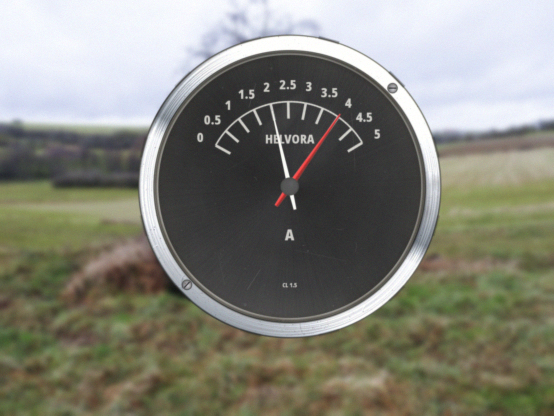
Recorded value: 4 A
